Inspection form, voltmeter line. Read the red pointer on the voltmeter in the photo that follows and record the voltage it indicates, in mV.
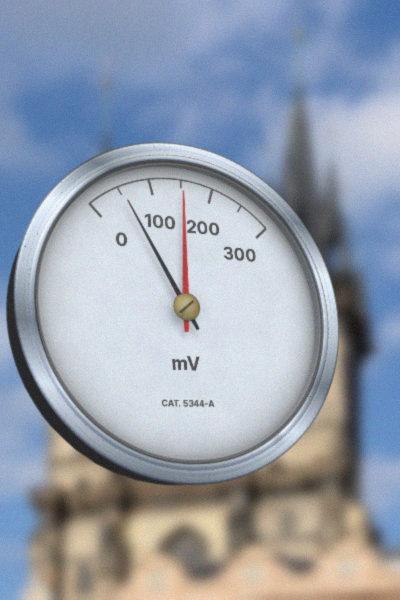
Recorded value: 150 mV
